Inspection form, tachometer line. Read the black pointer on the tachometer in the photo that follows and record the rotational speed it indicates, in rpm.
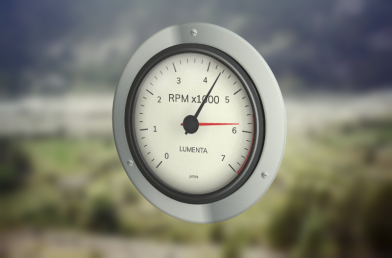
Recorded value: 4400 rpm
